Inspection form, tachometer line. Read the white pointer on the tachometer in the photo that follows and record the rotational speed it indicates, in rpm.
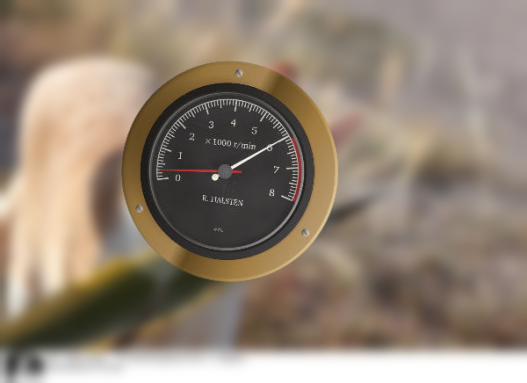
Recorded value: 6000 rpm
